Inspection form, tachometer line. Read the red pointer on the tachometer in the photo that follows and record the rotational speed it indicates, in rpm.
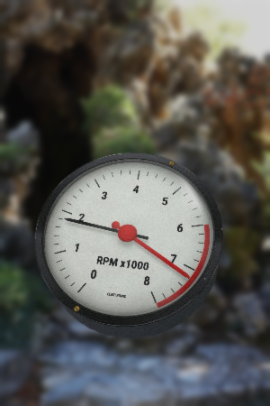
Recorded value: 7200 rpm
